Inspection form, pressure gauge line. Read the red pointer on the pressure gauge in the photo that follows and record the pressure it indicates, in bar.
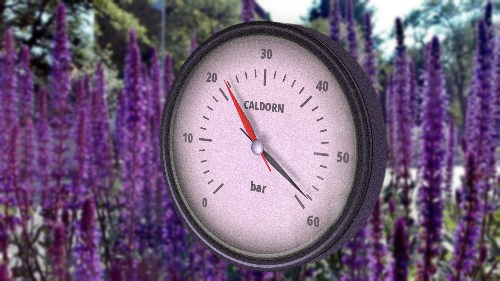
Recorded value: 22 bar
